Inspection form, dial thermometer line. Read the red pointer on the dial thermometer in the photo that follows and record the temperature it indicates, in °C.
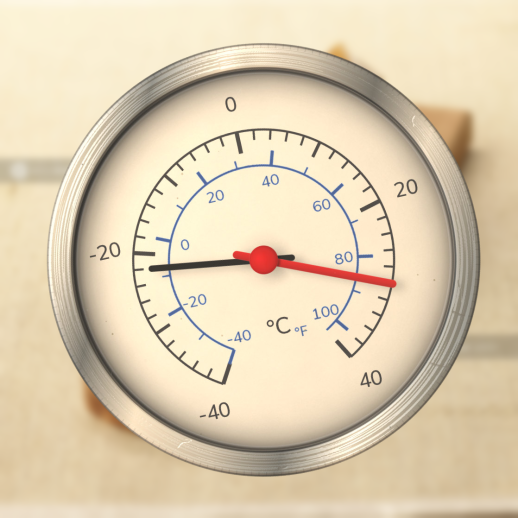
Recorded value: 30 °C
